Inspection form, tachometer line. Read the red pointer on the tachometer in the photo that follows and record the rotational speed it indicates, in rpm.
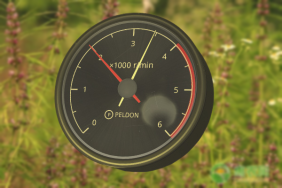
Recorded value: 2000 rpm
